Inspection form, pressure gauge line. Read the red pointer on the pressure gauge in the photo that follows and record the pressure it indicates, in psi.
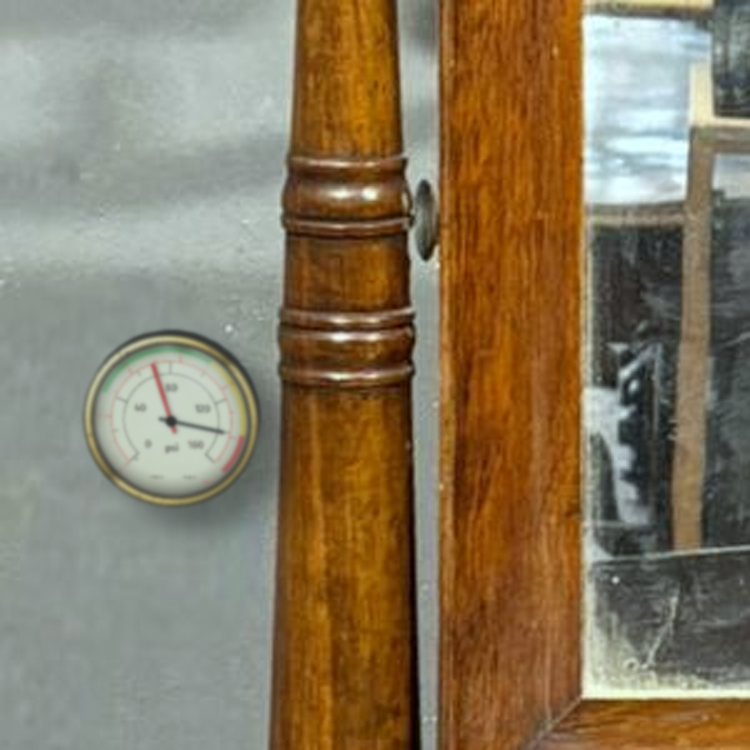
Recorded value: 70 psi
